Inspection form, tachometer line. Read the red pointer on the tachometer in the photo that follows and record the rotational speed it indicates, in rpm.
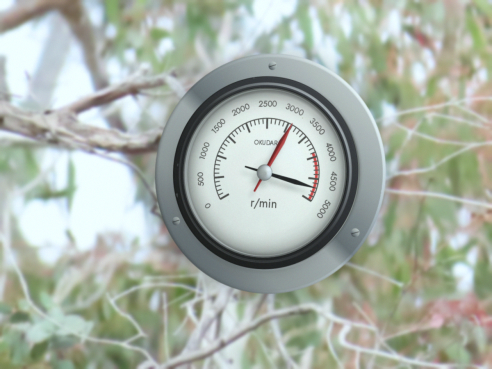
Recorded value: 3100 rpm
